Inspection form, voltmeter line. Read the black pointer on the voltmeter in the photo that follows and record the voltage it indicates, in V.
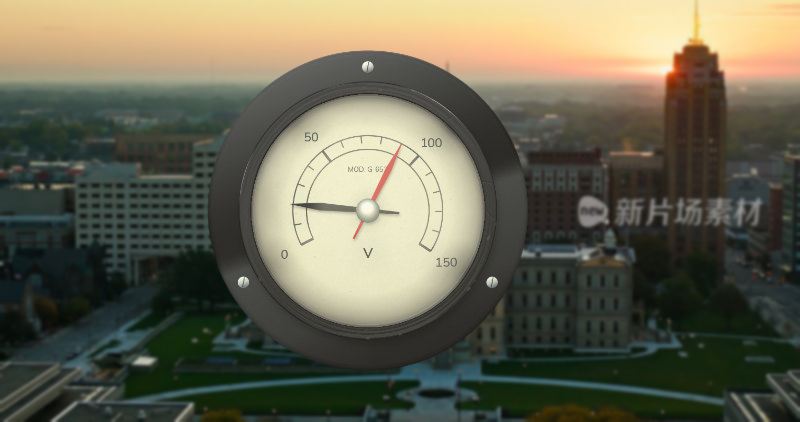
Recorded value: 20 V
